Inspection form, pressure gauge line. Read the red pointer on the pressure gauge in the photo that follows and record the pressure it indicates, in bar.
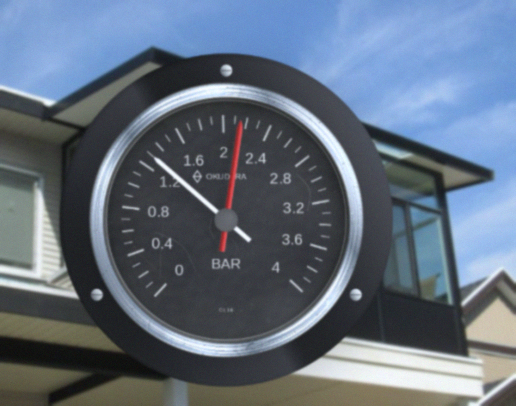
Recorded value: 2.15 bar
